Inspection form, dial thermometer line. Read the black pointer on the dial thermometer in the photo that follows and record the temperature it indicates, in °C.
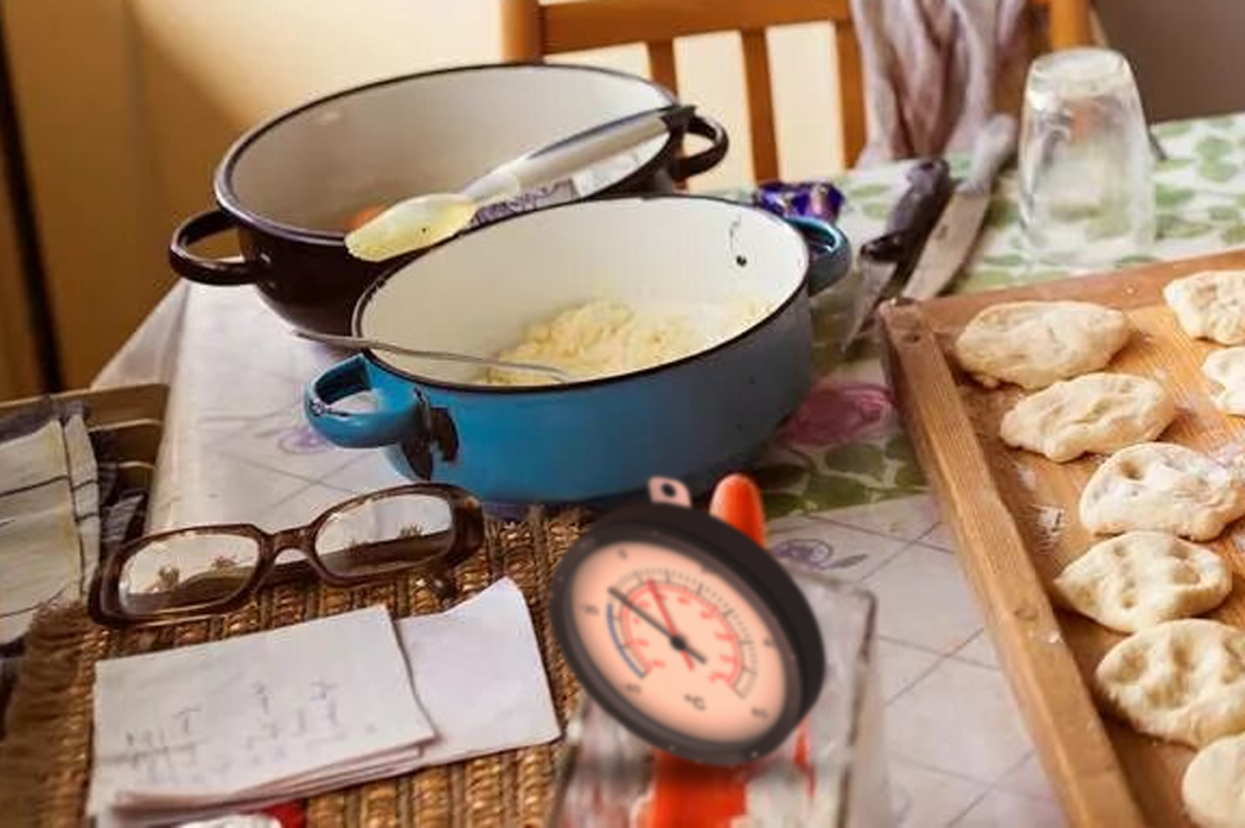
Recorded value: -10 °C
